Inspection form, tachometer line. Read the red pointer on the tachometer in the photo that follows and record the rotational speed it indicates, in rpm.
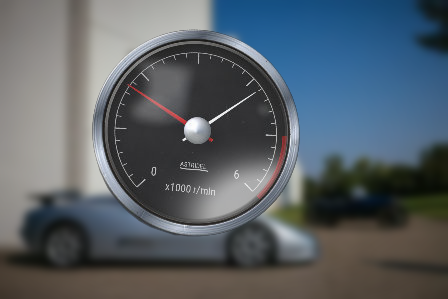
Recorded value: 1700 rpm
